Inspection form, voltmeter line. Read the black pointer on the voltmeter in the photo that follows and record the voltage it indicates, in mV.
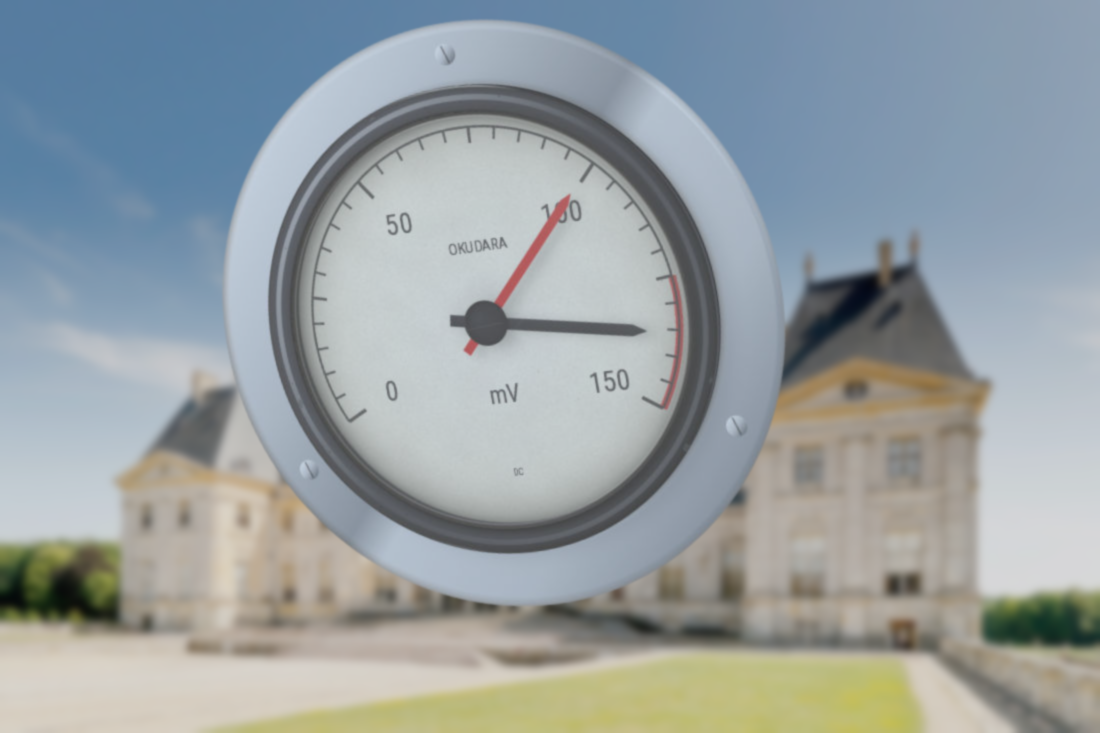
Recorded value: 135 mV
